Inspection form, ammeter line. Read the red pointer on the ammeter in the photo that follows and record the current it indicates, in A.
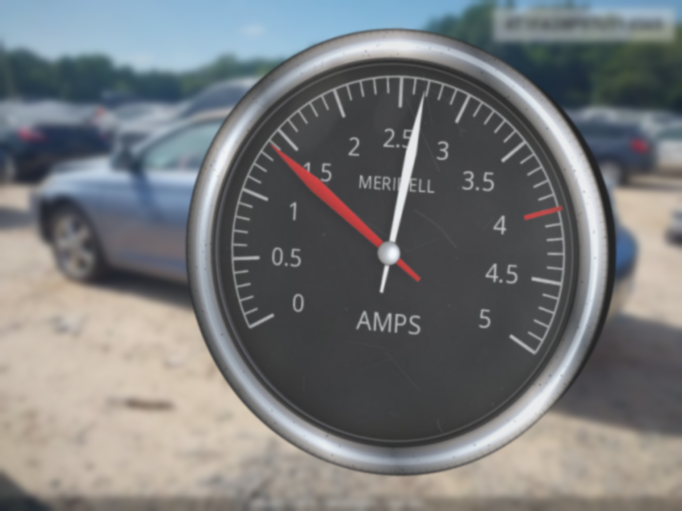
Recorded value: 1.4 A
